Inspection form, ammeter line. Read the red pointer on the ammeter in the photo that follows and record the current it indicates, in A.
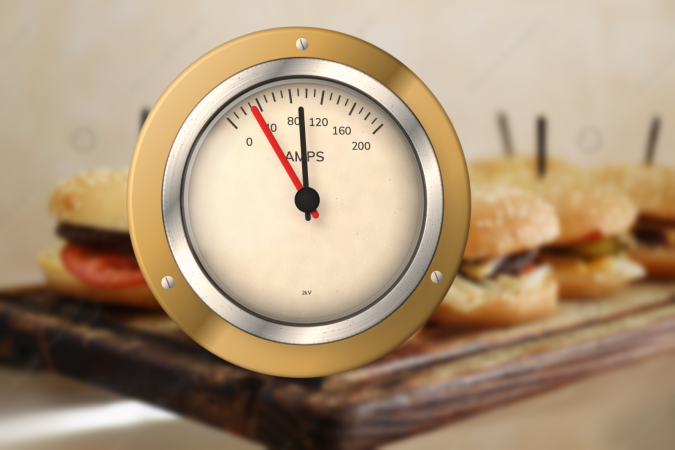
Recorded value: 30 A
